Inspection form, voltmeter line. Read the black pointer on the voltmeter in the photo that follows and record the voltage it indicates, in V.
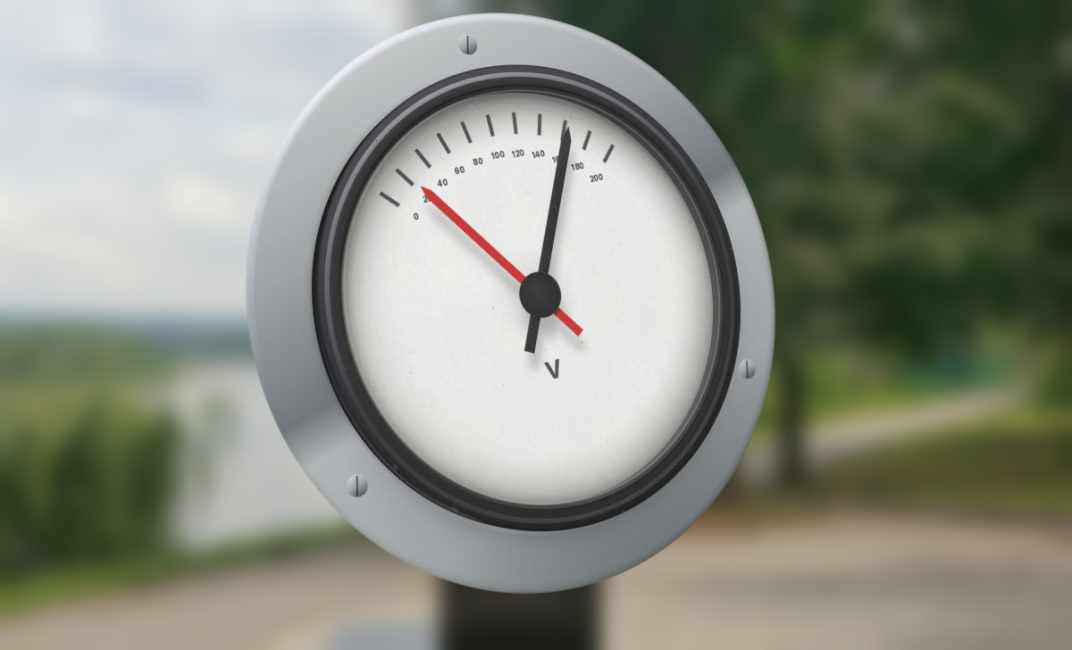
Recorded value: 160 V
